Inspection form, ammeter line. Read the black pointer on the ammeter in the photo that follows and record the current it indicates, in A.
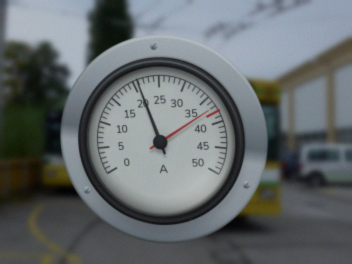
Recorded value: 21 A
